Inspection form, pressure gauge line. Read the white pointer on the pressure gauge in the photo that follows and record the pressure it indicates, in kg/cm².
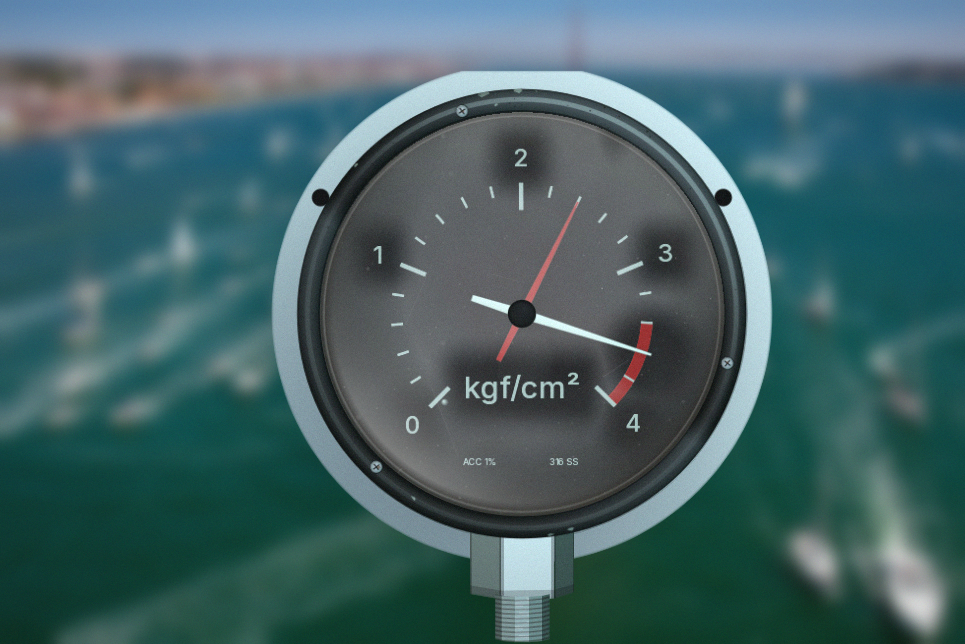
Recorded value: 3.6 kg/cm²
